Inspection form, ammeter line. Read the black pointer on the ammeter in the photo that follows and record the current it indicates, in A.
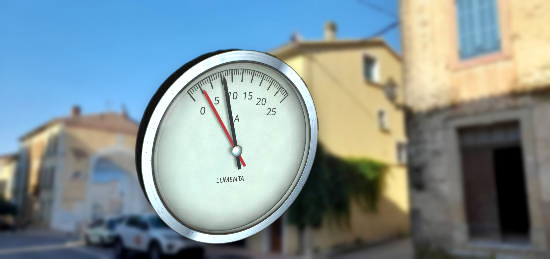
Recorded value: 7.5 A
